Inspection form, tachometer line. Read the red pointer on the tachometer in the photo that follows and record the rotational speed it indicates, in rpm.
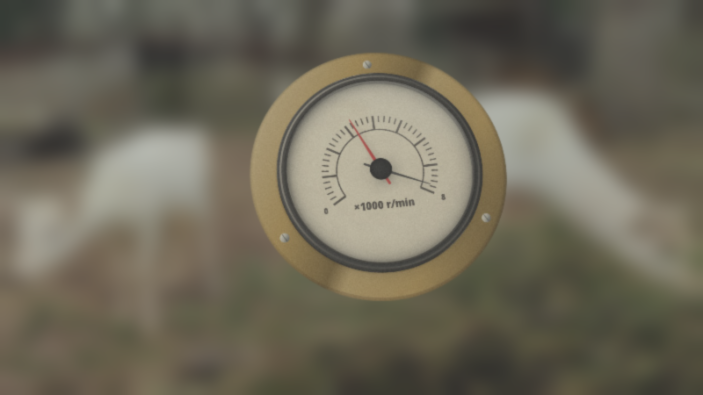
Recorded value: 3200 rpm
